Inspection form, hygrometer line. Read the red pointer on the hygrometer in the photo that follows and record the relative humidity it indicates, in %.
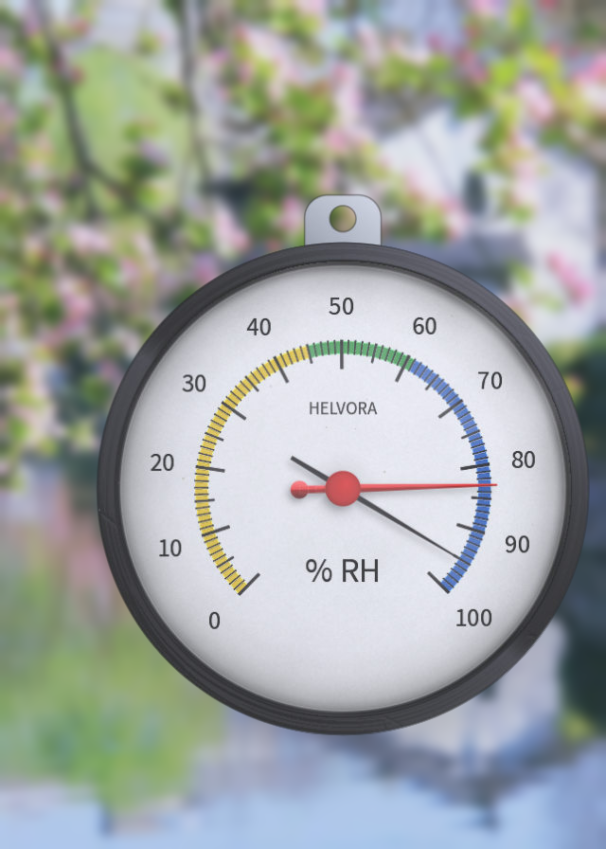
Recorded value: 83 %
